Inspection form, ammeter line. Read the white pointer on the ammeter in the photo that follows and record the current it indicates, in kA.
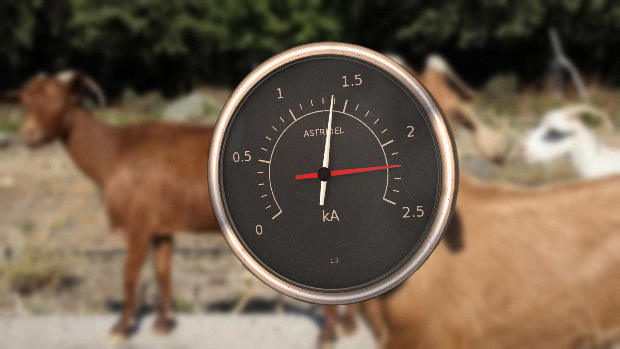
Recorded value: 1.4 kA
